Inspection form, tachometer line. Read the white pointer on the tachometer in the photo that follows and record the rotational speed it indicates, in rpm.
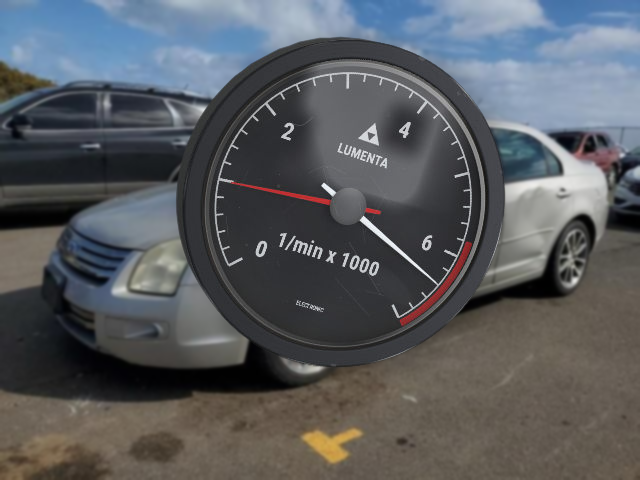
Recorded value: 6400 rpm
